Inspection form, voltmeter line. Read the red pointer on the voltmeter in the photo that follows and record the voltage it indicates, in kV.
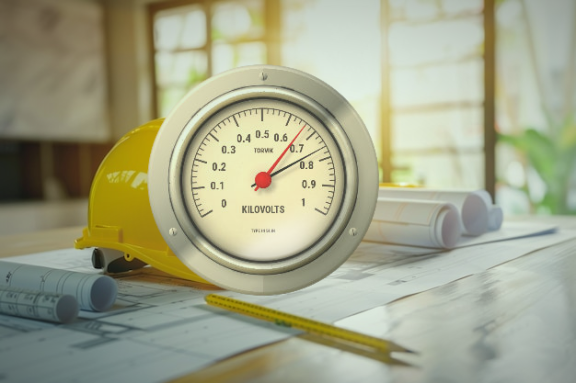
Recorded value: 0.66 kV
